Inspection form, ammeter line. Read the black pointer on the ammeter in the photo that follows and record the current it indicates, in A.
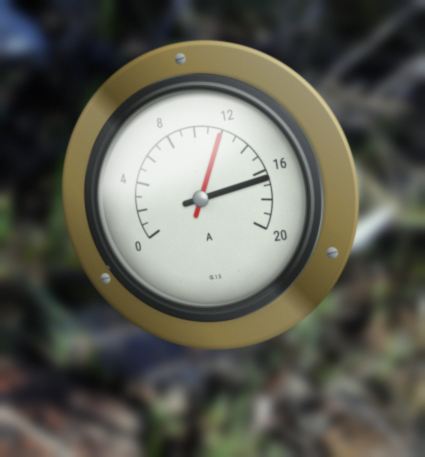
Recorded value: 16.5 A
